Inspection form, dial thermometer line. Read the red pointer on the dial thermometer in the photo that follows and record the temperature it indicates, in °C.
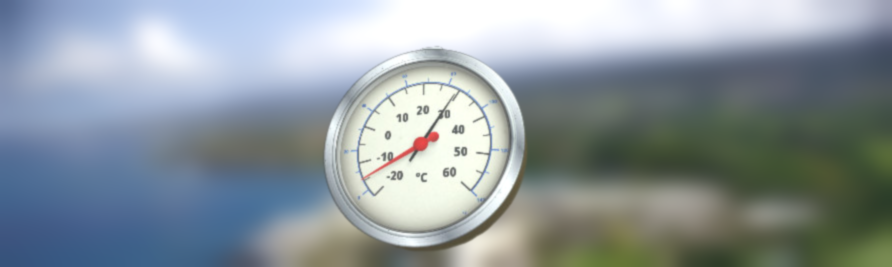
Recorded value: -15 °C
